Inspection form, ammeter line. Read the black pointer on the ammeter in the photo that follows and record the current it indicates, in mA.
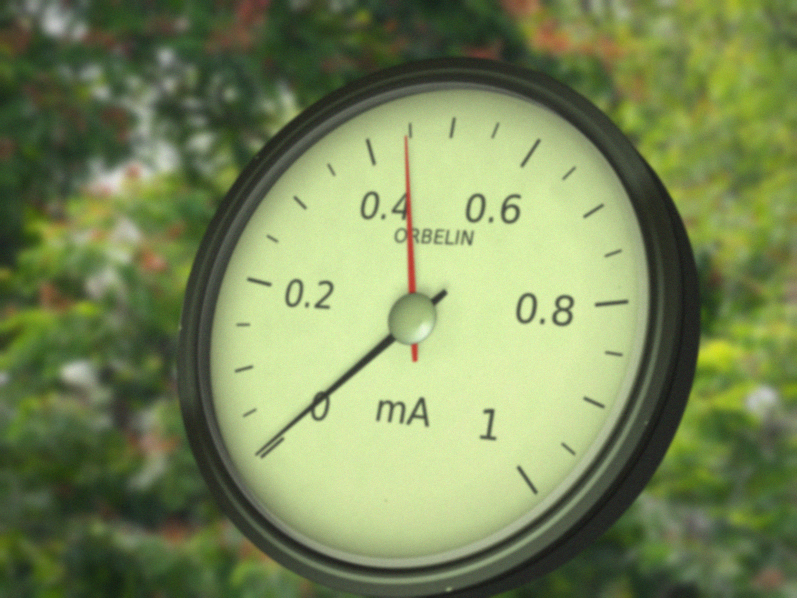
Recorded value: 0 mA
